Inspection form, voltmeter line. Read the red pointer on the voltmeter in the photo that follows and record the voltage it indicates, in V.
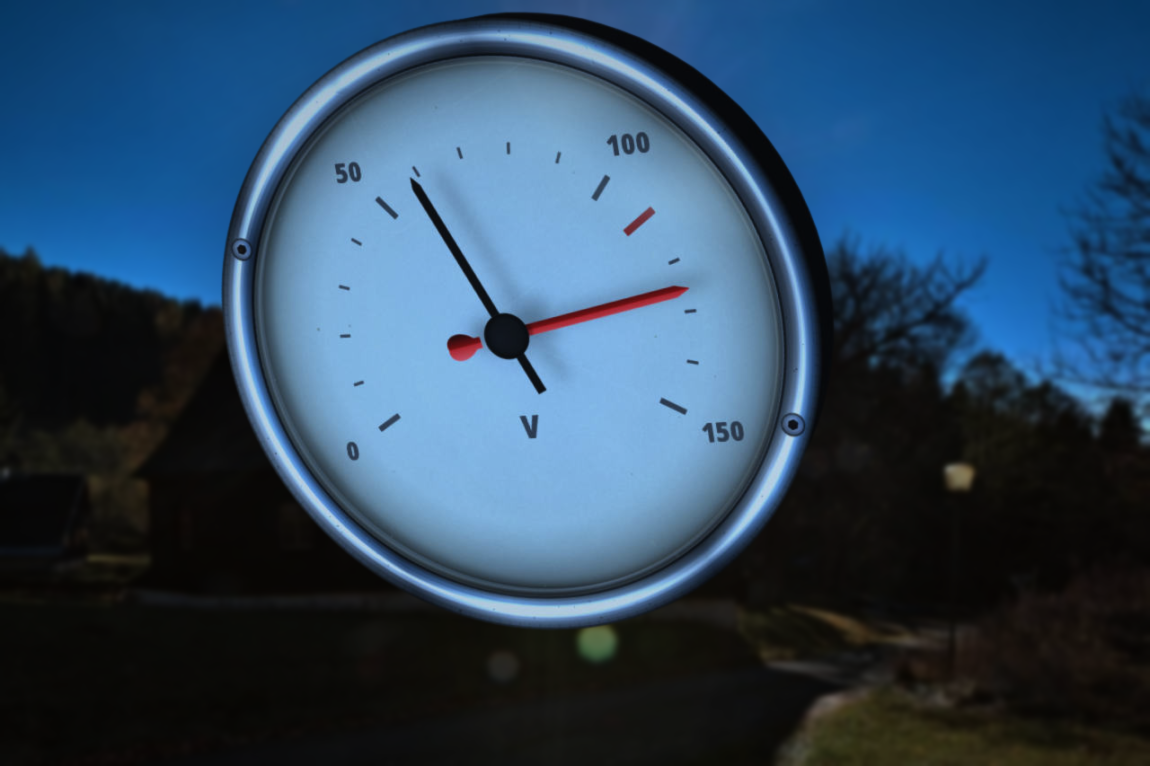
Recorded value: 125 V
